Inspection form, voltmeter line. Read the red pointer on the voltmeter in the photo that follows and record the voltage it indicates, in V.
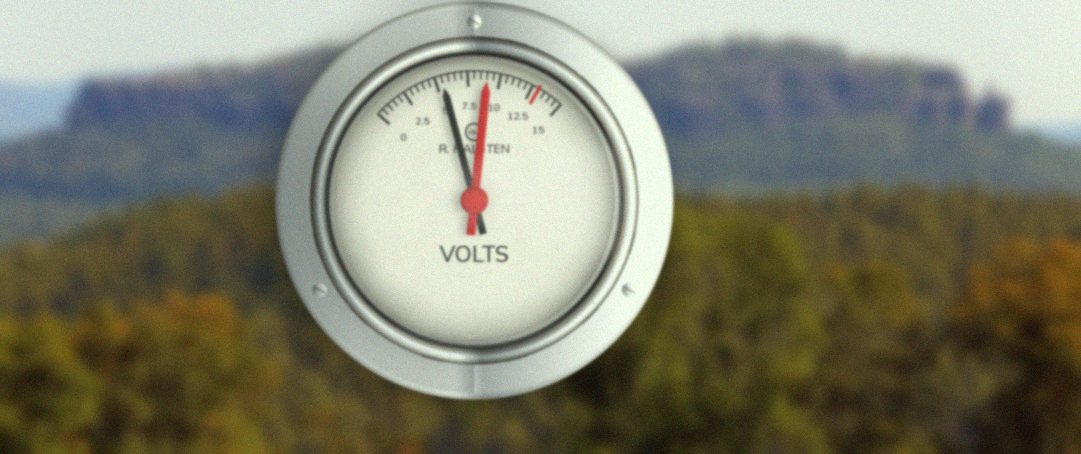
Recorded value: 9 V
